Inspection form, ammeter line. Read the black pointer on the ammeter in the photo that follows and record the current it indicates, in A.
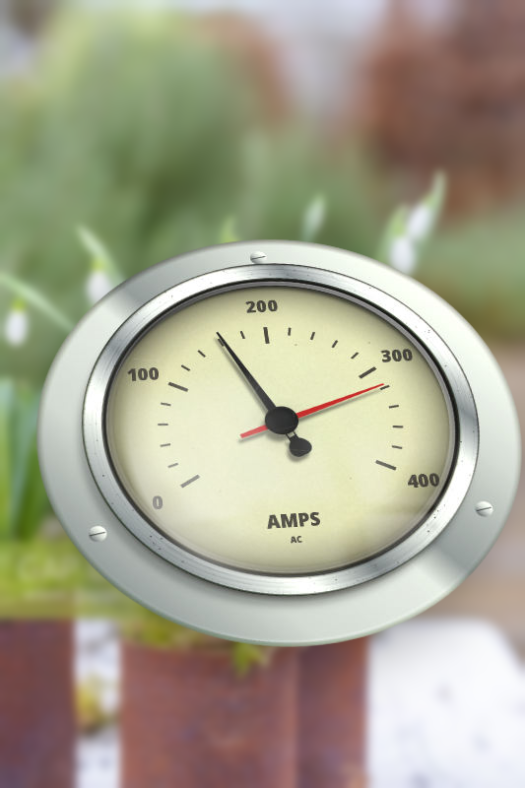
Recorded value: 160 A
